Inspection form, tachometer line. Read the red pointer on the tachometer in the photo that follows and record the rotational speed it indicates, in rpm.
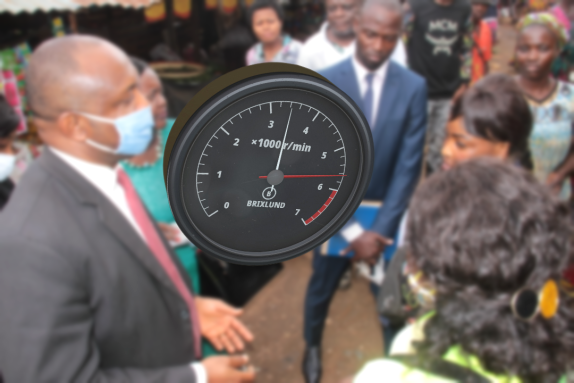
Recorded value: 5600 rpm
